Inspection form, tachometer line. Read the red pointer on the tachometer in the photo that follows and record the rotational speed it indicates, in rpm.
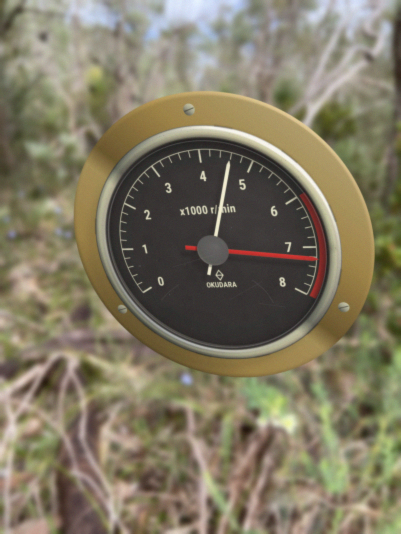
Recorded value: 7200 rpm
